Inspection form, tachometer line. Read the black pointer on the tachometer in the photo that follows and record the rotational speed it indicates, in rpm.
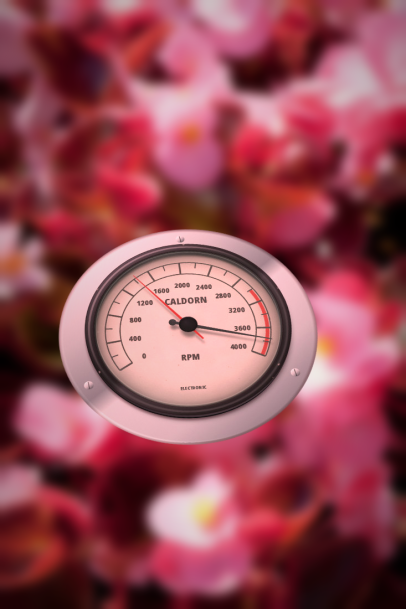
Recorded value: 3800 rpm
